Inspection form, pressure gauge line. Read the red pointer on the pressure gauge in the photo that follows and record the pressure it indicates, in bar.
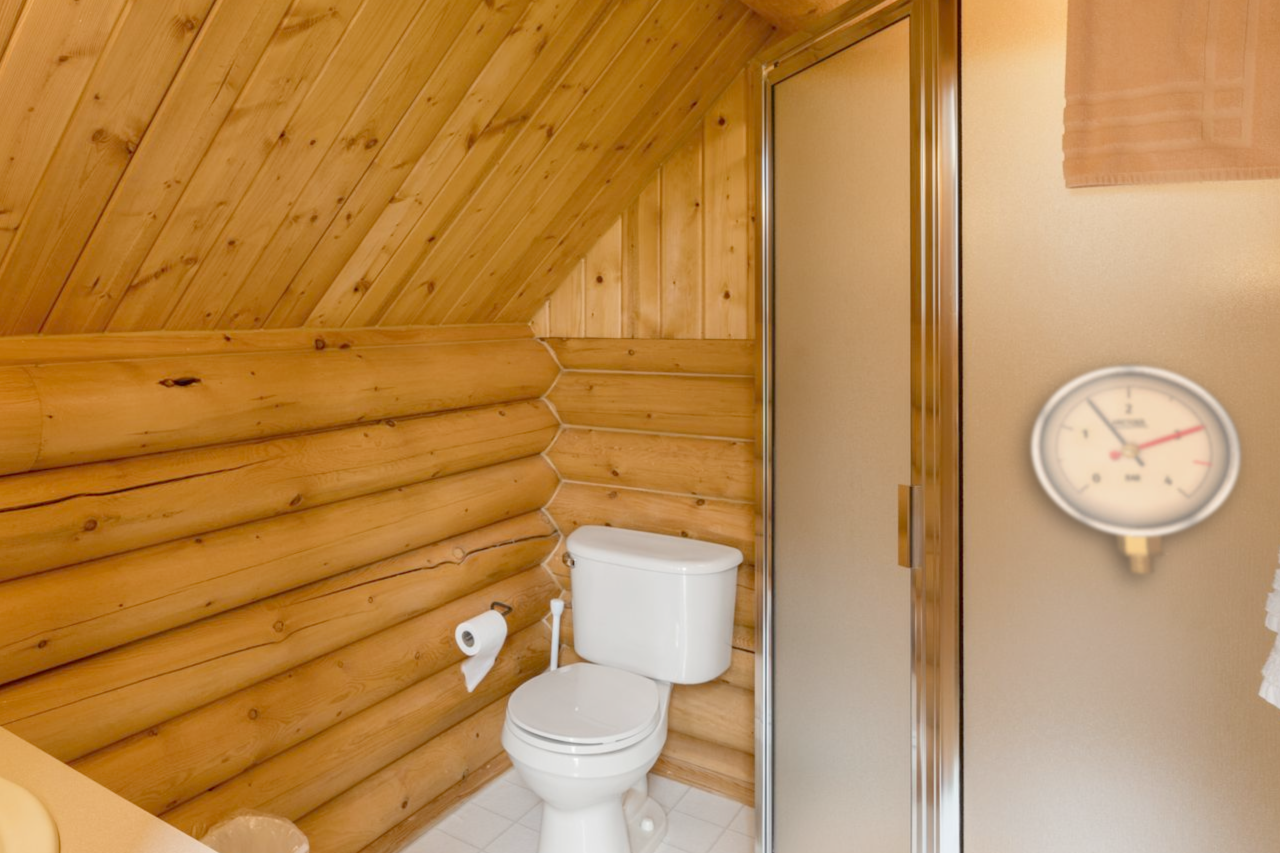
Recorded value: 3 bar
